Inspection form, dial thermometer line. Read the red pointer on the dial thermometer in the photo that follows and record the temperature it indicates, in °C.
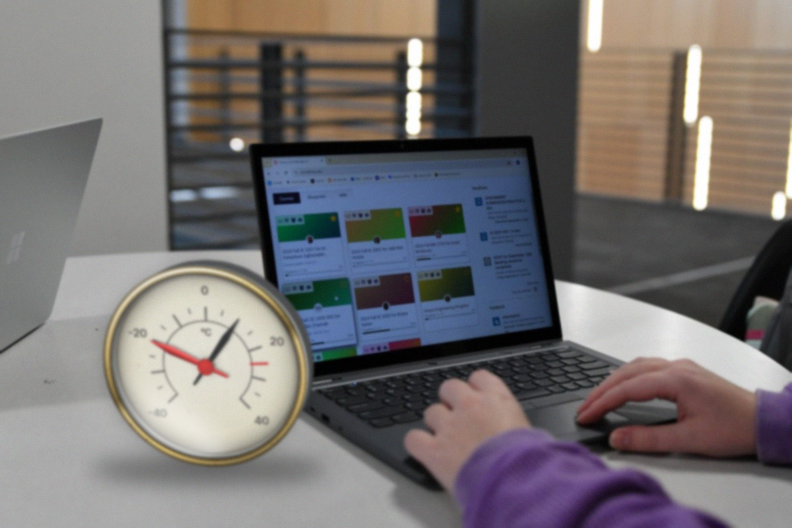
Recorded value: -20 °C
